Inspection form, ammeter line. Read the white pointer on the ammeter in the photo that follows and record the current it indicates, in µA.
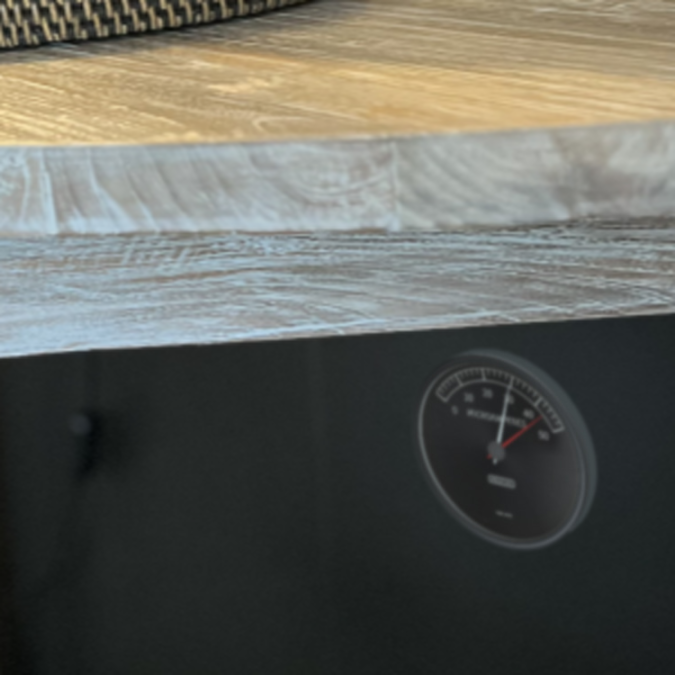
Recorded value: 30 µA
